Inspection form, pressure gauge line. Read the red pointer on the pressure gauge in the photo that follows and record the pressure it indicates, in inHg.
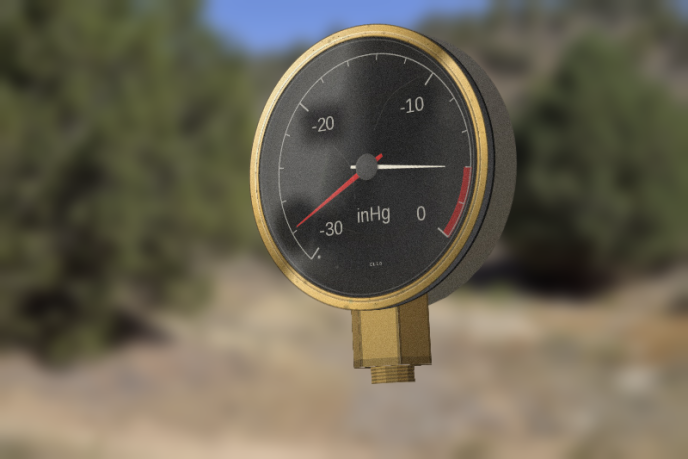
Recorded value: -28 inHg
